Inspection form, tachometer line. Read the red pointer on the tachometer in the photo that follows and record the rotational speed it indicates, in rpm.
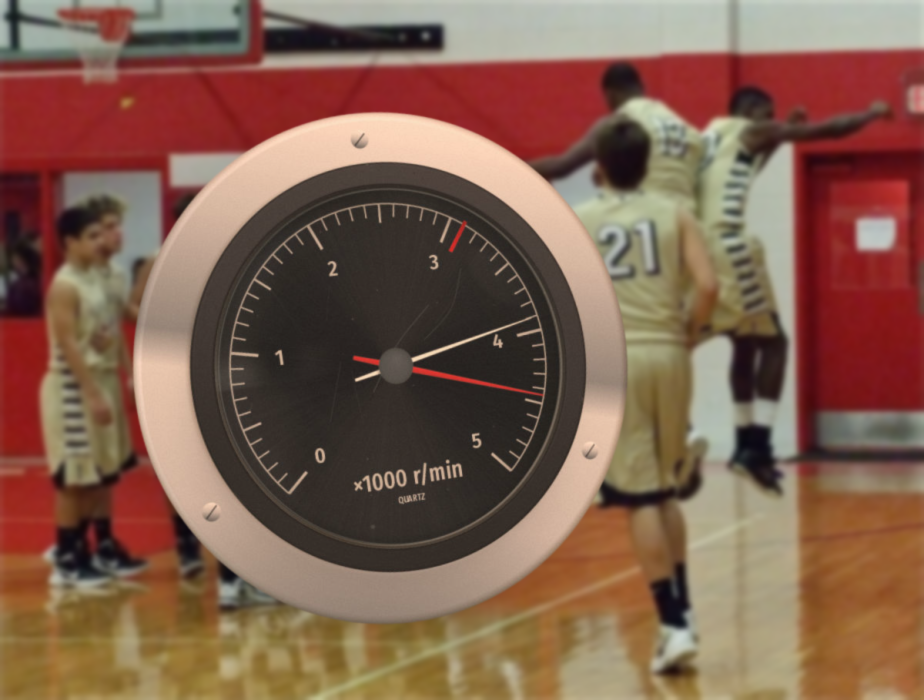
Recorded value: 4450 rpm
